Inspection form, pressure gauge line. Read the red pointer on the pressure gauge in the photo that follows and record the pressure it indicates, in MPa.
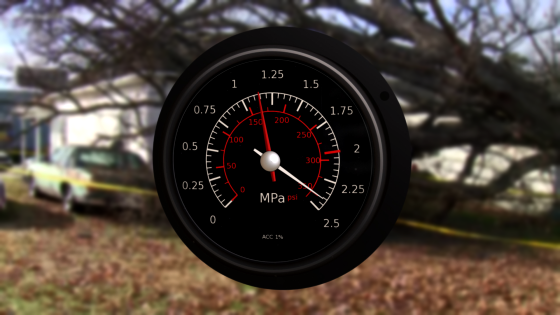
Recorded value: 1.15 MPa
